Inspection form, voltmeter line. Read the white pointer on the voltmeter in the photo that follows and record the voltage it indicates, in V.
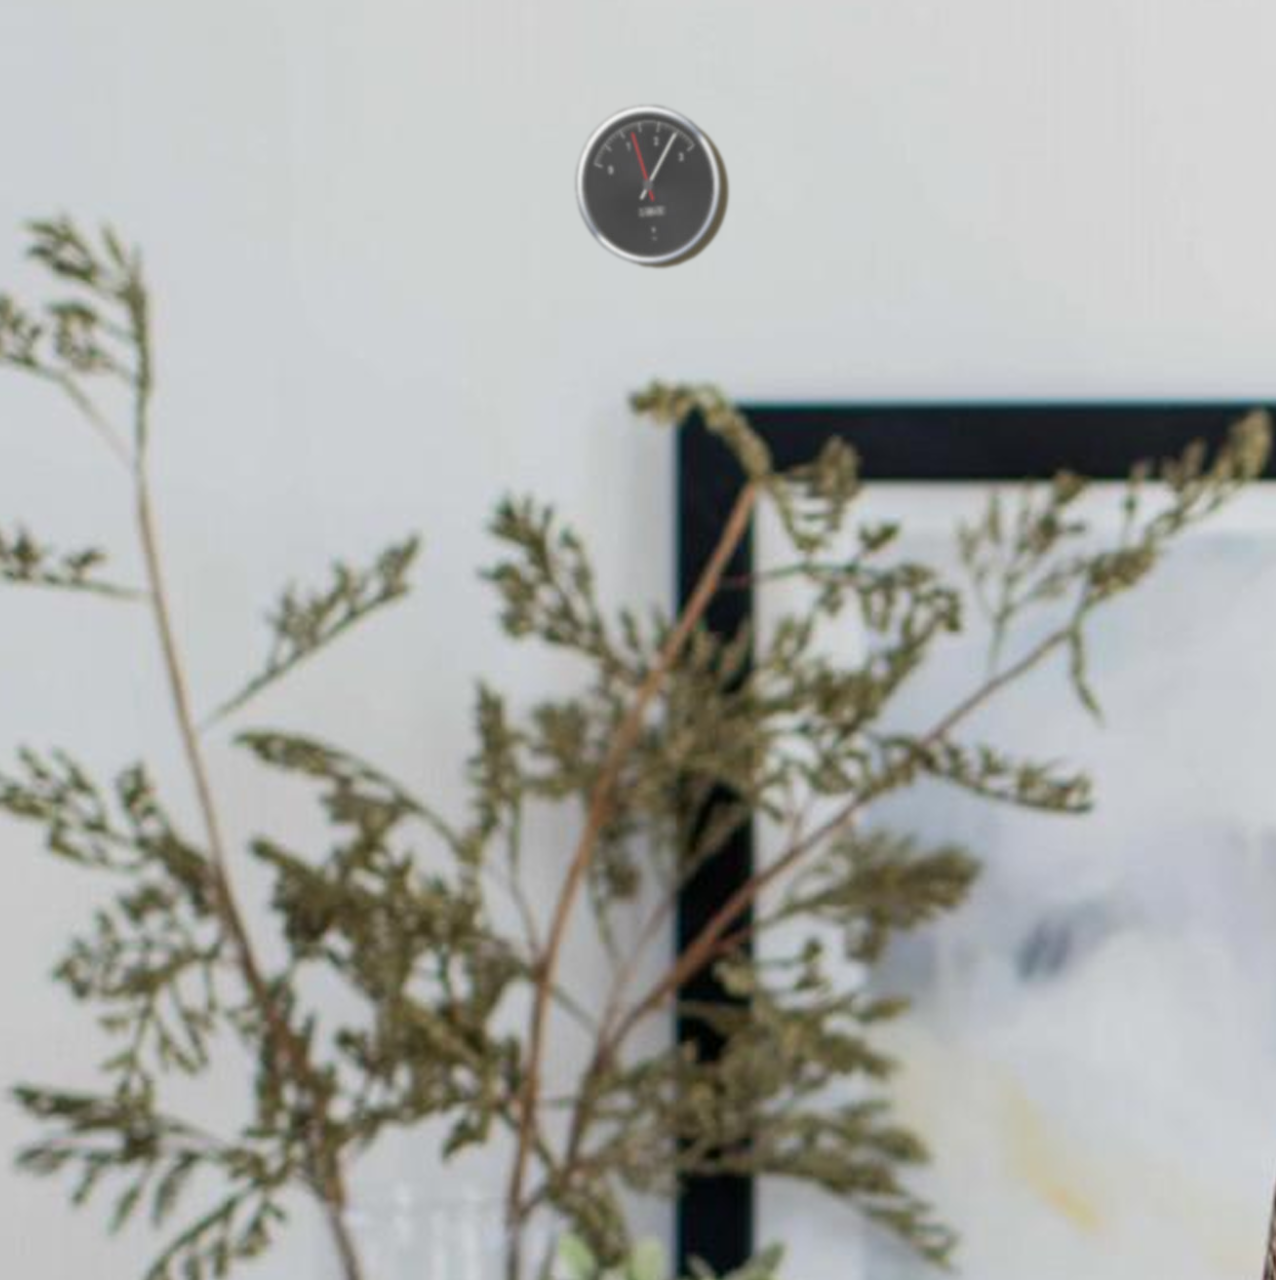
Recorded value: 2.5 V
